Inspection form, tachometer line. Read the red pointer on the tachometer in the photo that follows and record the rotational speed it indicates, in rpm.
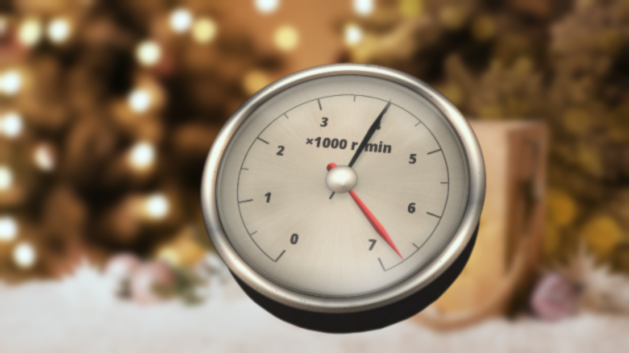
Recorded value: 6750 rpm
